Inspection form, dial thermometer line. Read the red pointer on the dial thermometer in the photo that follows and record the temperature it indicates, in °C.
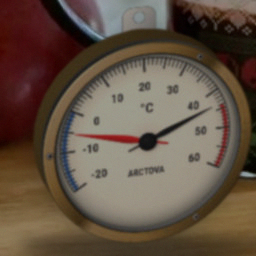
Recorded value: -5 °C
